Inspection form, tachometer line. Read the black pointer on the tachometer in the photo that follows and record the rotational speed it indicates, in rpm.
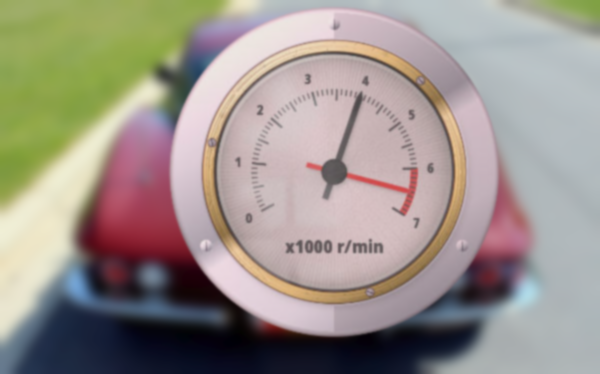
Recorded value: 4000 rpm
